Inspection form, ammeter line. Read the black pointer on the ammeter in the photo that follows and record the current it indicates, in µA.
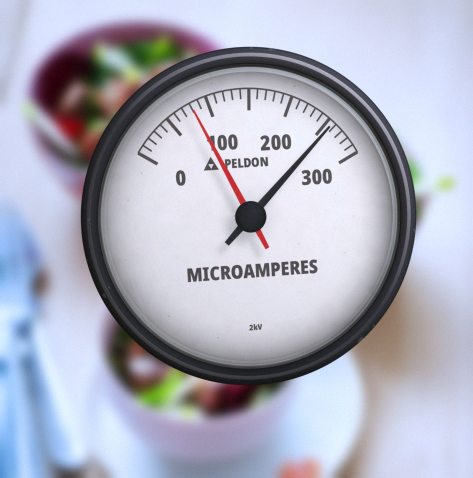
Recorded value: 255 µA
